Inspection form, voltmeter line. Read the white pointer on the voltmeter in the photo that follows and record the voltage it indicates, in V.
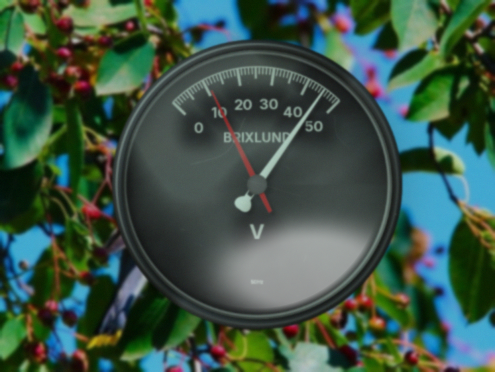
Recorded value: 45 V
